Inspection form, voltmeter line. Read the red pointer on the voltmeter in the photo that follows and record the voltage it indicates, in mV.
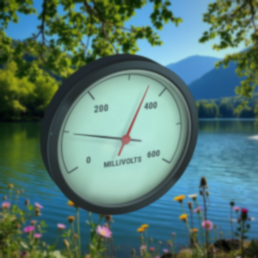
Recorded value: 350 mV
